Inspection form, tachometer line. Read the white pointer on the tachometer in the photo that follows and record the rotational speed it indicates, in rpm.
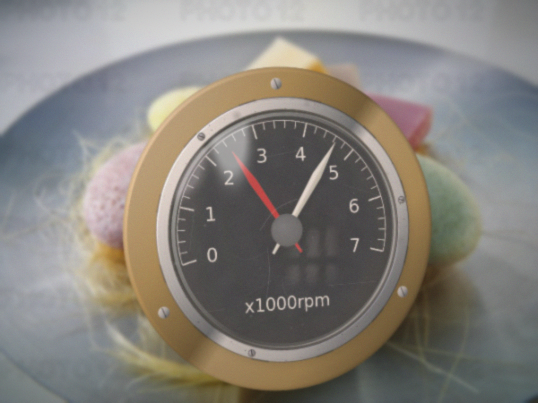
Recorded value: 4600 rpm
